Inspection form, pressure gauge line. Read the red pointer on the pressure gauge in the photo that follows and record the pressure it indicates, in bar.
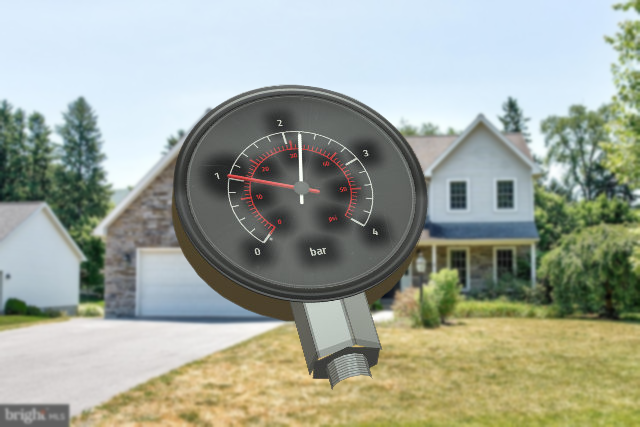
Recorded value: 1 bar
